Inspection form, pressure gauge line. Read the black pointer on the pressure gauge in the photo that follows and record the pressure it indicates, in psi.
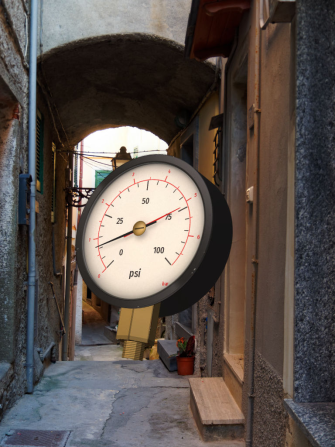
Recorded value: 10 psi
